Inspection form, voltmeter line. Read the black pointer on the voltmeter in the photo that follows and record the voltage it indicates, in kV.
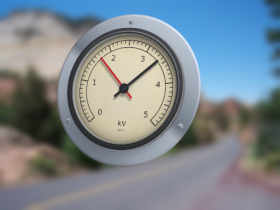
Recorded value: 3.4 kV
